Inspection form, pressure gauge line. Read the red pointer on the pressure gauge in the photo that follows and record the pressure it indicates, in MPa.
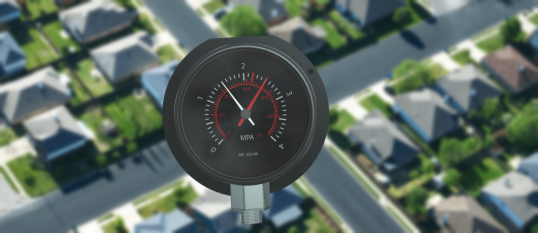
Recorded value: 2.5 MPa
